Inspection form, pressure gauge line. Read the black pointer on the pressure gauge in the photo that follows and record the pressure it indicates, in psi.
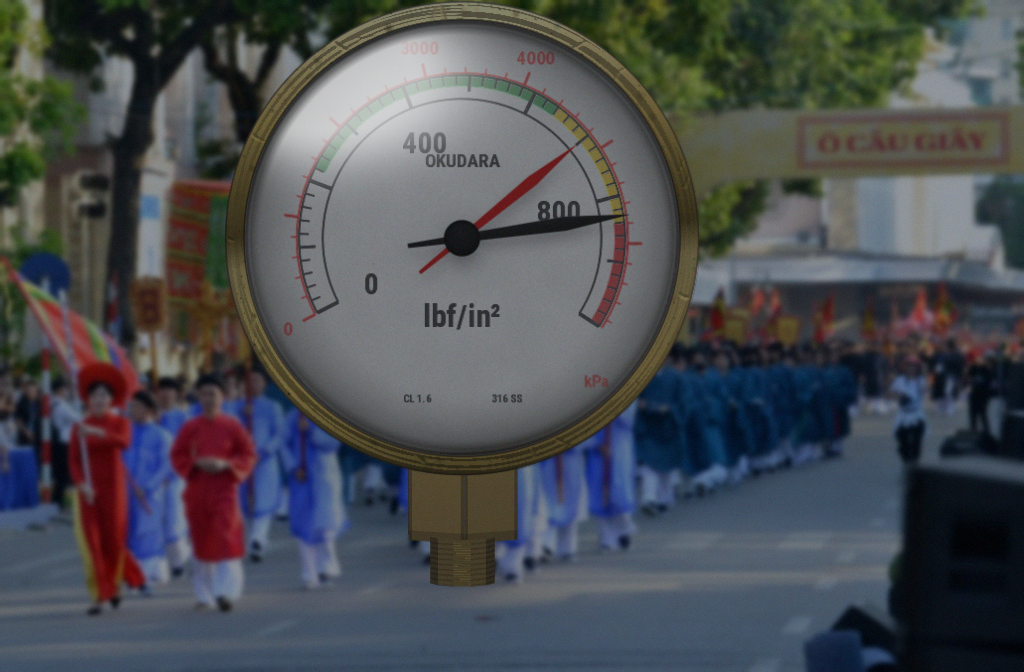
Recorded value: 830 psi
